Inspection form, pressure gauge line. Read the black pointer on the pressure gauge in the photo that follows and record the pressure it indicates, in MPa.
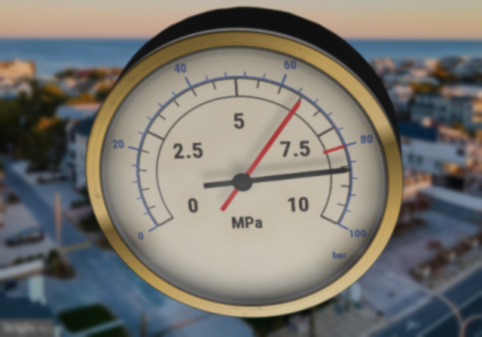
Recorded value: 8.5 MPa
